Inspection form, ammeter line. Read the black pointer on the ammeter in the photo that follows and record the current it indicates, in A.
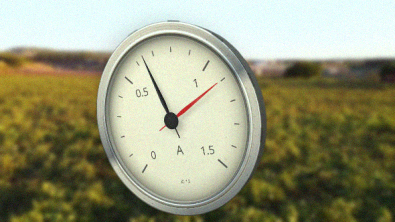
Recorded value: 0.65 A
